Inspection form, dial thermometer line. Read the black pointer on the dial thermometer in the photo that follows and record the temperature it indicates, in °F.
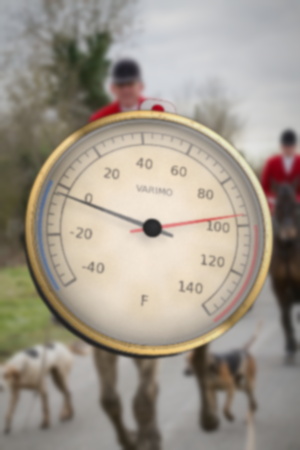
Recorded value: -4 °F
